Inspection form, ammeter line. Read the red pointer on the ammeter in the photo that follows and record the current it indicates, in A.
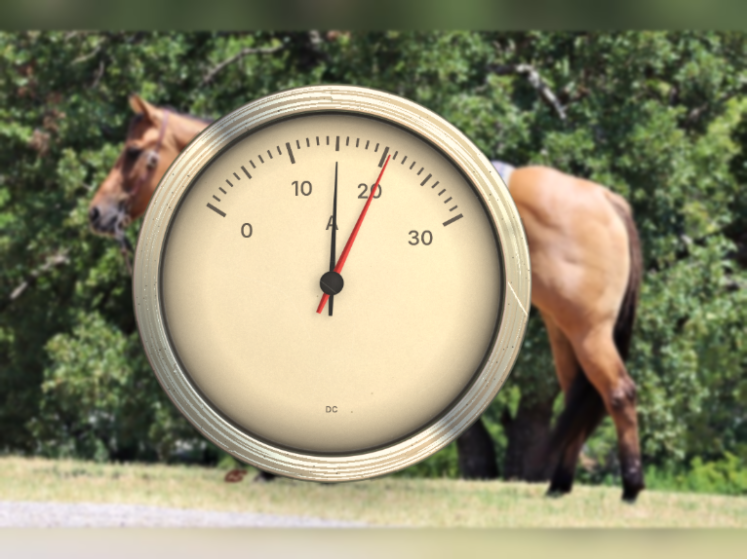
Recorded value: 20.5 A
